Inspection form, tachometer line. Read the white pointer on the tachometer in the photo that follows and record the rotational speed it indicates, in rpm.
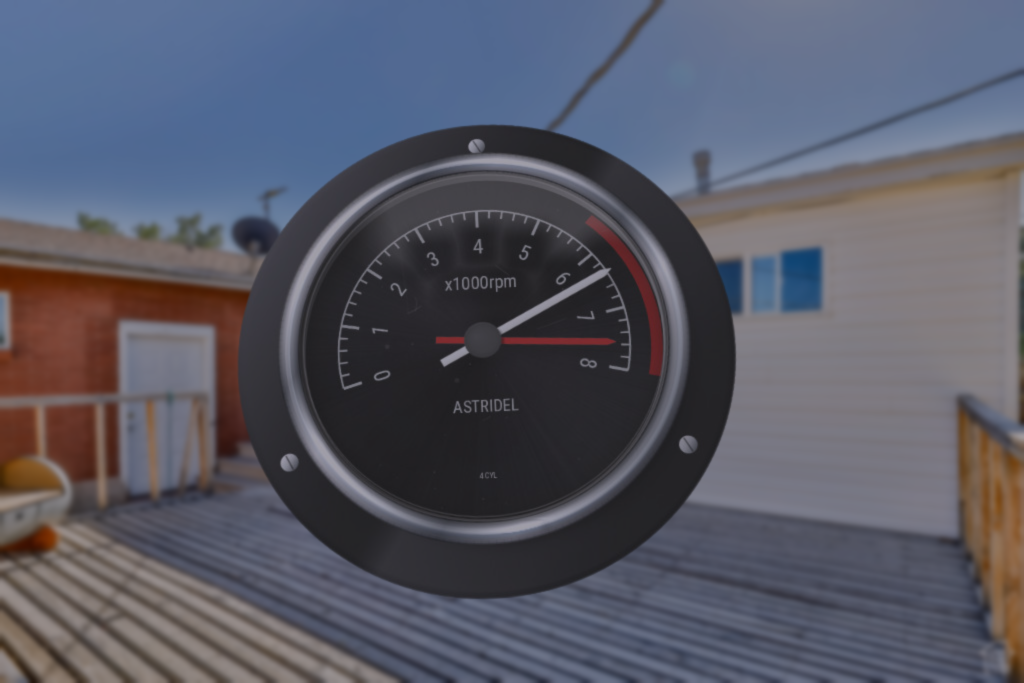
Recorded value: 6400 rpm
